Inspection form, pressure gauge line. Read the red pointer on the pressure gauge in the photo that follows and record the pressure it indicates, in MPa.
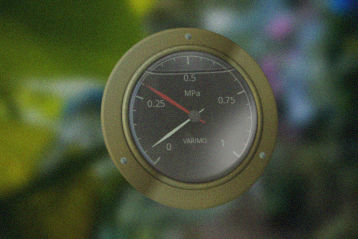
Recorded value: 0.3 MPa
